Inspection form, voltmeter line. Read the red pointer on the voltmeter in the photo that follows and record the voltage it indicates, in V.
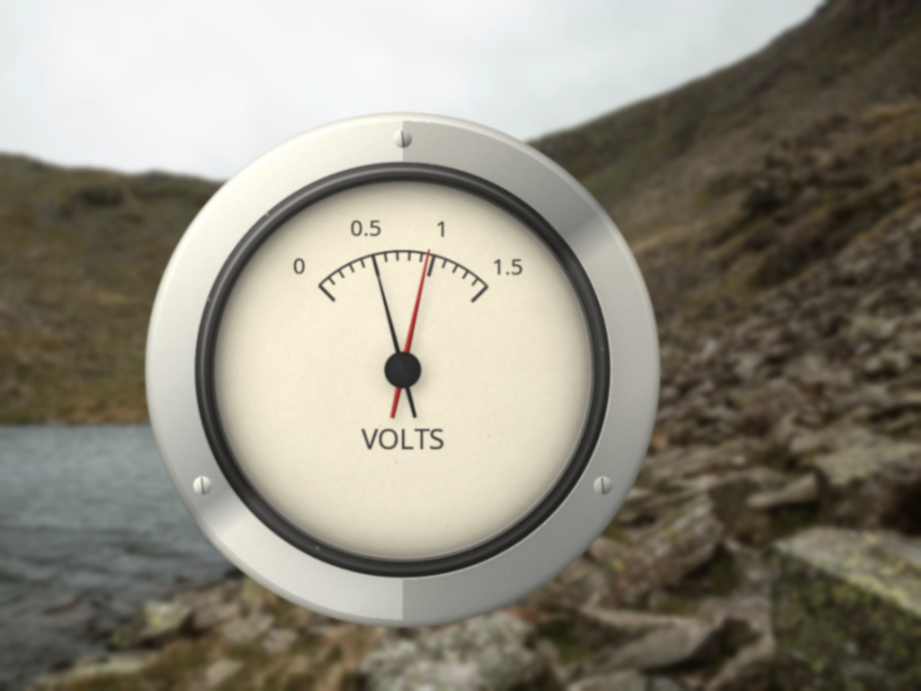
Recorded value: 0.95 V
